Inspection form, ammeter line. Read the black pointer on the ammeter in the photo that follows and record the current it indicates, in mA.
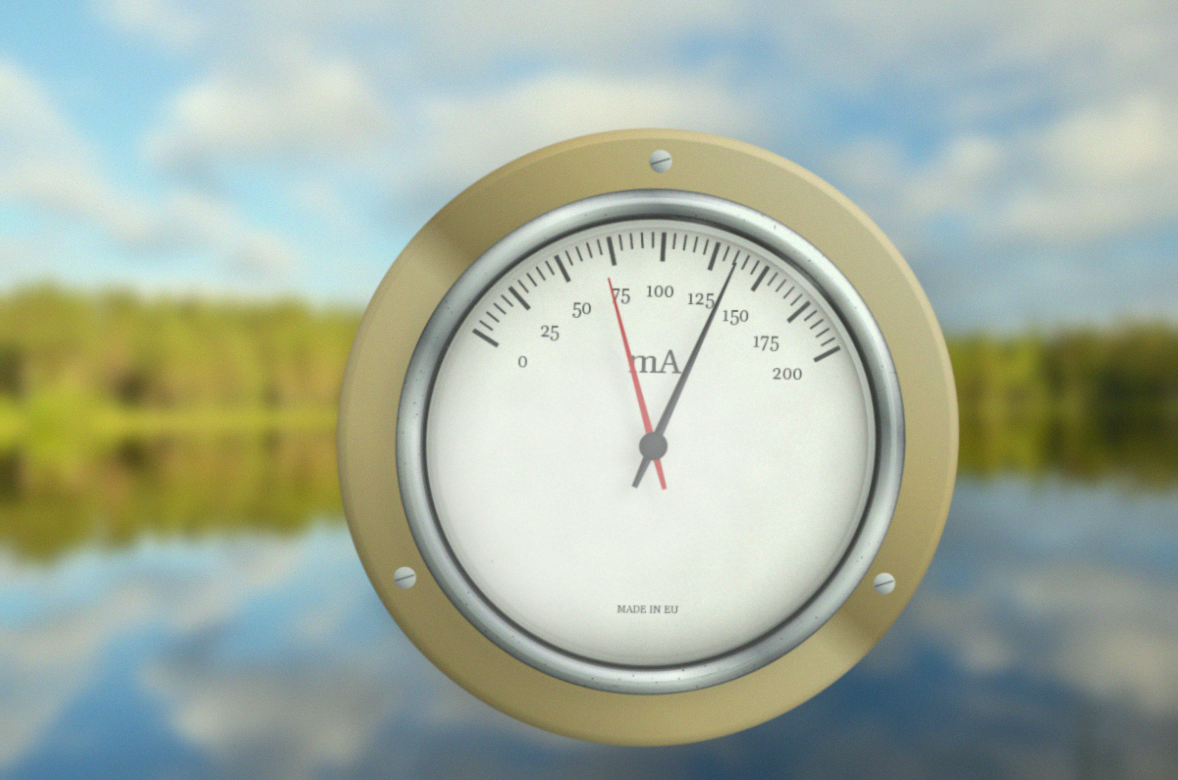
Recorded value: 135 mA
